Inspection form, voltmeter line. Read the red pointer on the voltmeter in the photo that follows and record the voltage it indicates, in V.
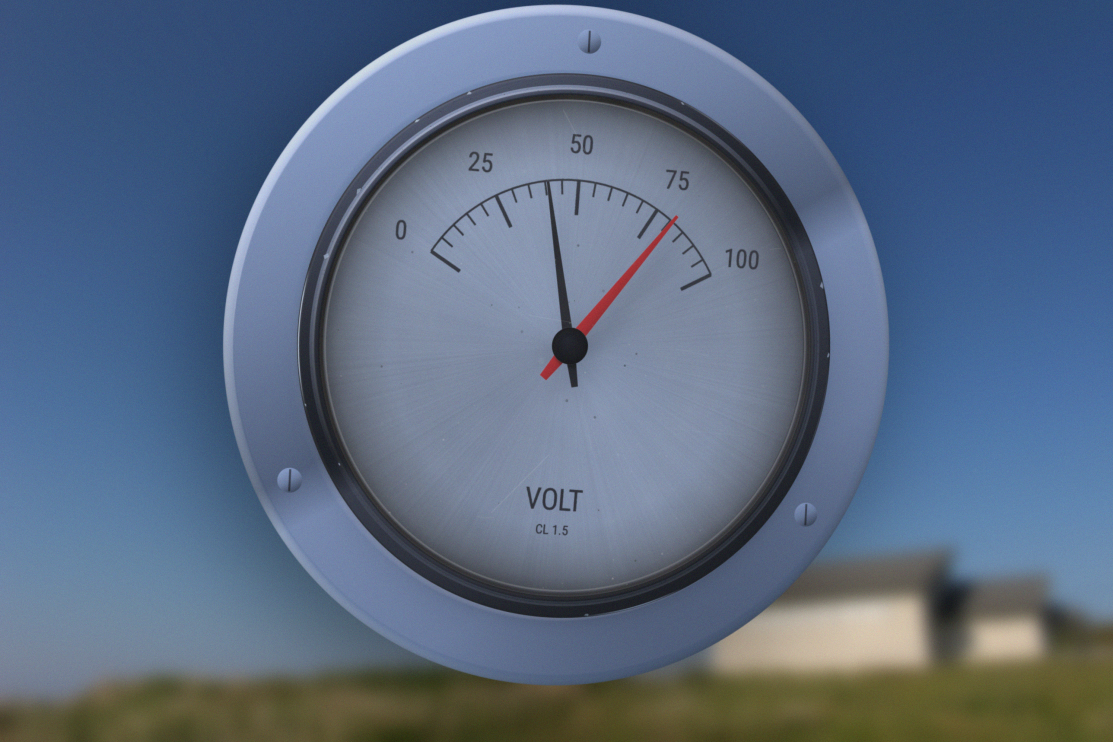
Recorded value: 80 V
